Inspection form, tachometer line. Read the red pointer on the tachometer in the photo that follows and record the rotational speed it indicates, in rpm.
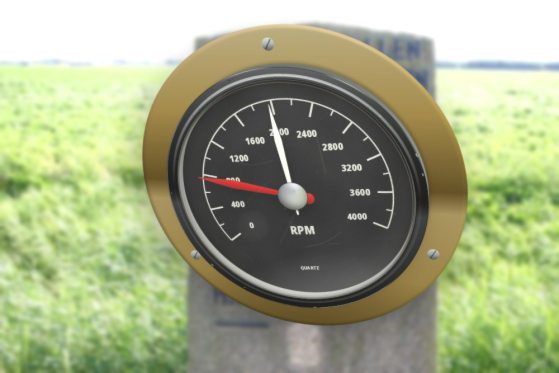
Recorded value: 800 rpm
